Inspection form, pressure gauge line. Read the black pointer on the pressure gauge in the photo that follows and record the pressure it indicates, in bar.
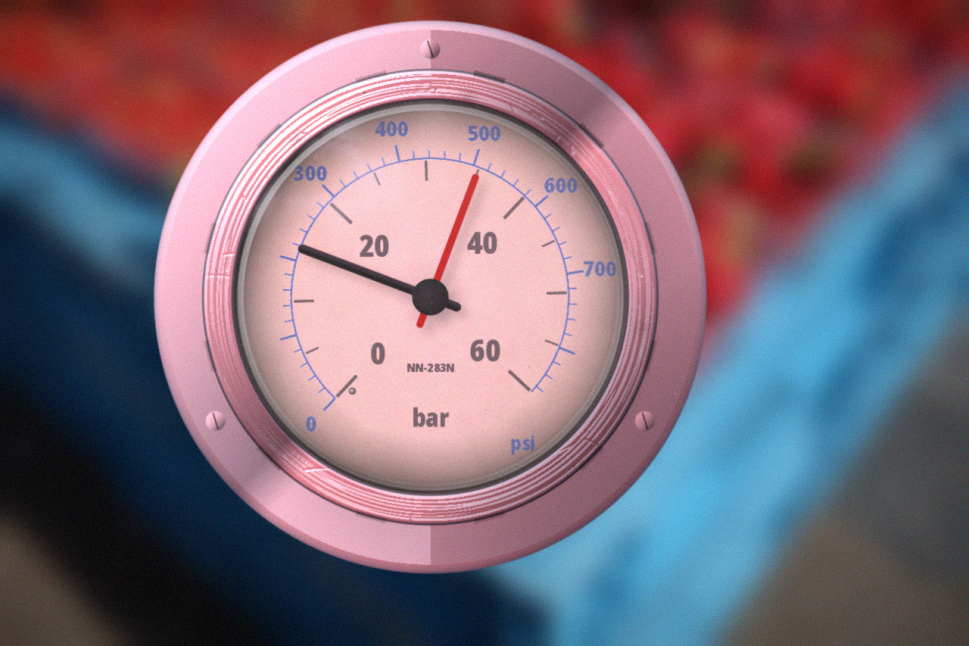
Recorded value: 15 bar
